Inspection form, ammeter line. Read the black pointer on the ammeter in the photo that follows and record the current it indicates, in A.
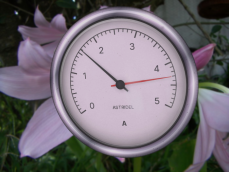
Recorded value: 1.6 A
